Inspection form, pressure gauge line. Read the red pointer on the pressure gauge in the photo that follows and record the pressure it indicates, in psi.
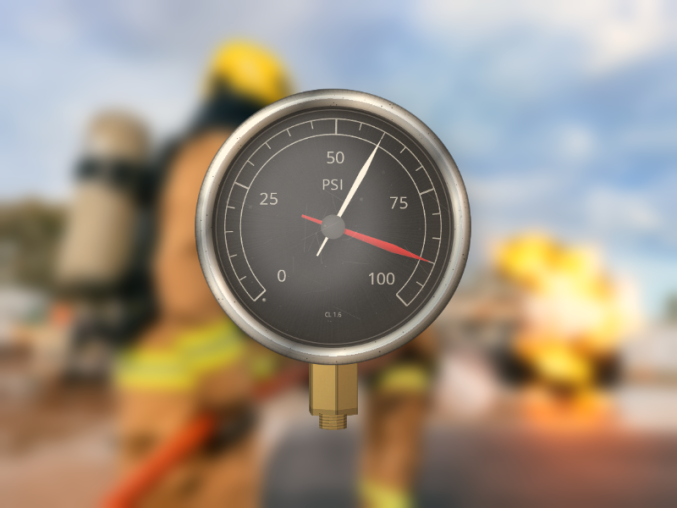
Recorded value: 90 psi
